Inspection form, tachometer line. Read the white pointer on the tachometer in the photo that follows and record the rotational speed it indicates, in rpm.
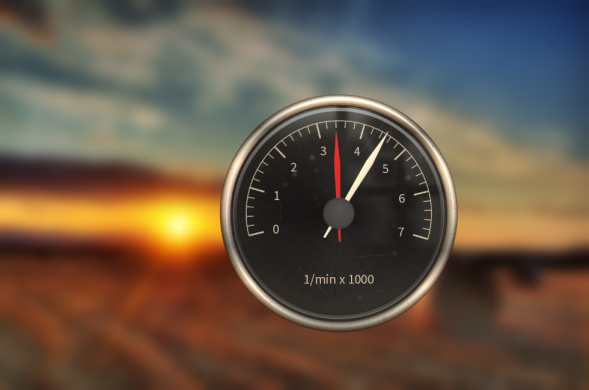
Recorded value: 4500 rpm
